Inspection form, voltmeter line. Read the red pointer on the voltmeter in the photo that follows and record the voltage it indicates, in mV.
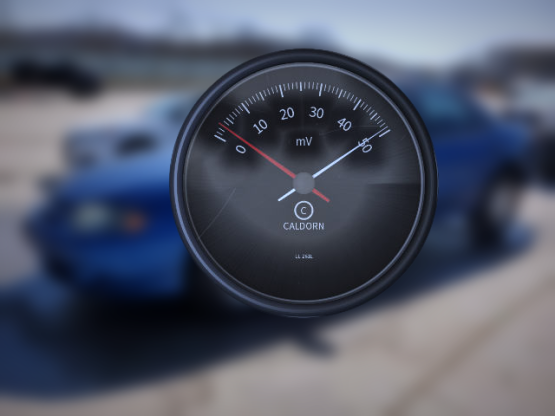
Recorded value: 3 mV
